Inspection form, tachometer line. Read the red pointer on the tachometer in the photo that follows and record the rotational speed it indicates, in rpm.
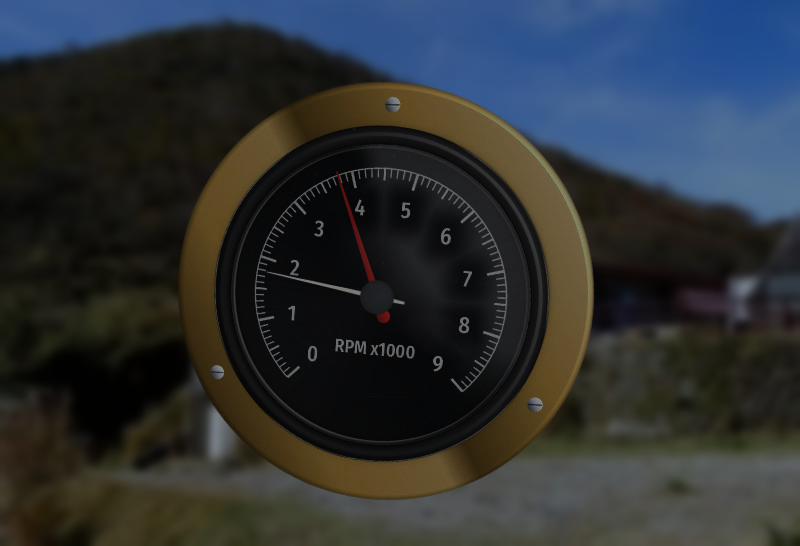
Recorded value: 3800 rpm
